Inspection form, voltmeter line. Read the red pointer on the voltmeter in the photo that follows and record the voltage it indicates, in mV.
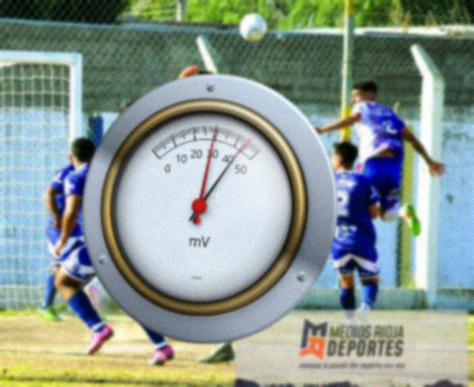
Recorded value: 30 mV
